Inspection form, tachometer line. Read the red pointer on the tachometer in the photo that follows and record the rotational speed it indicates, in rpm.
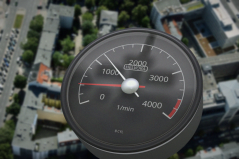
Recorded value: 400 rpm
